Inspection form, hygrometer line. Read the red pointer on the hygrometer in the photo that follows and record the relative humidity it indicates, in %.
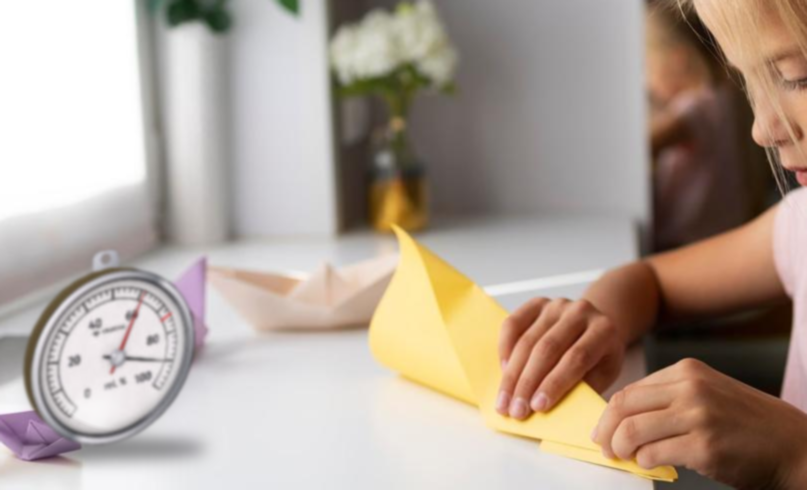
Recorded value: 60 %
